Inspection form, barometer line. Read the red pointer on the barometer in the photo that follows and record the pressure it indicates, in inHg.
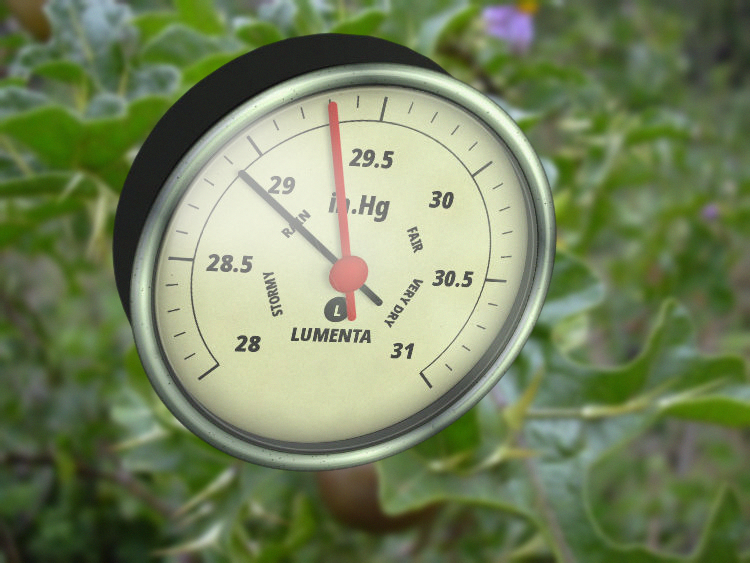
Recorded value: 29.3 inHg
